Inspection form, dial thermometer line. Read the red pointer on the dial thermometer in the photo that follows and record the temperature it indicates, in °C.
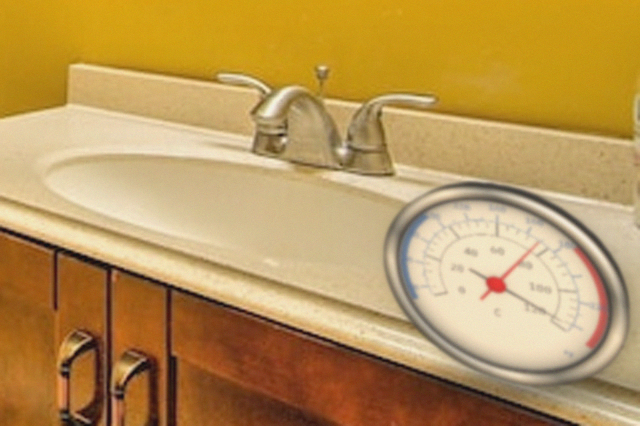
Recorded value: 76 °C
